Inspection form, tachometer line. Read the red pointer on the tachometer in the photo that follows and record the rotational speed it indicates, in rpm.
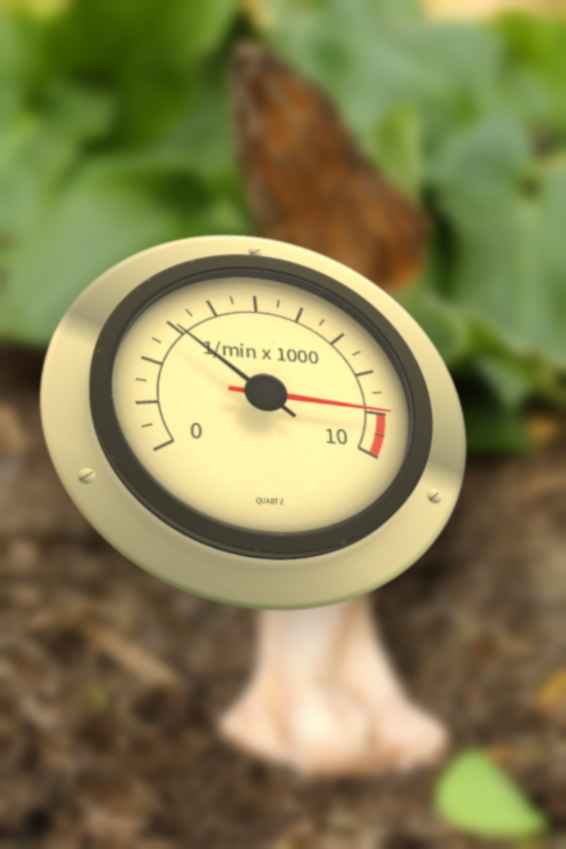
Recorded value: 9000 rpm
